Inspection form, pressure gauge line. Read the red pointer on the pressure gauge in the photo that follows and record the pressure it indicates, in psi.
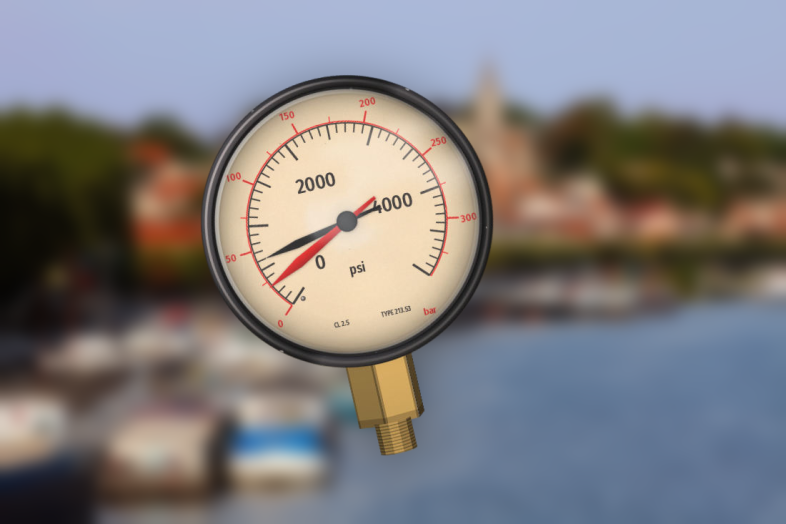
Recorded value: 300 psi
